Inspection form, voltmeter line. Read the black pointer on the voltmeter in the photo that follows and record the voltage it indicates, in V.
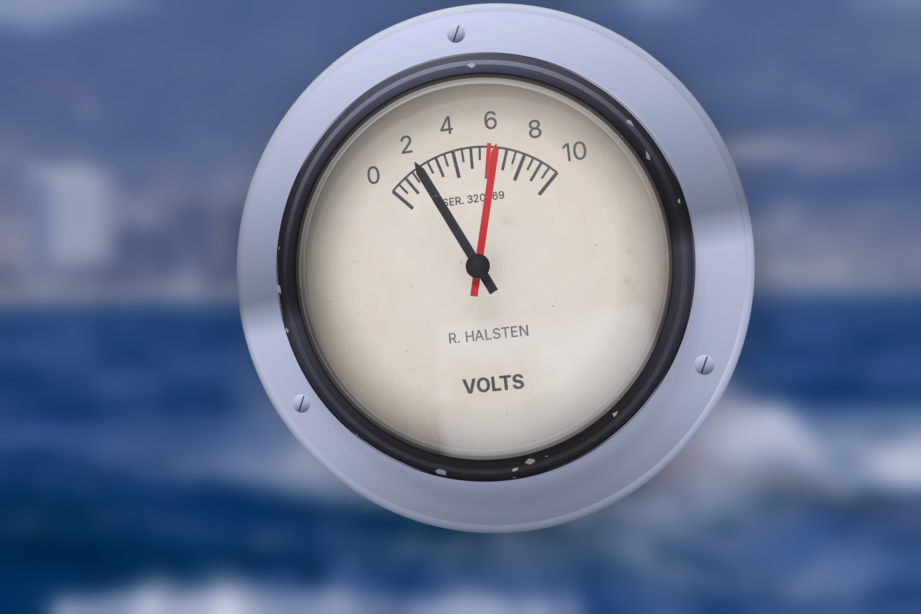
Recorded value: 2 V
